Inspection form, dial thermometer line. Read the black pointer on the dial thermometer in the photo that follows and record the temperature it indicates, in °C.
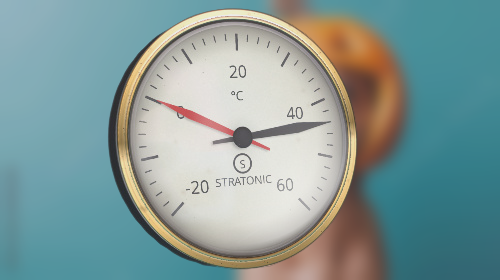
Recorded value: 44 °C
